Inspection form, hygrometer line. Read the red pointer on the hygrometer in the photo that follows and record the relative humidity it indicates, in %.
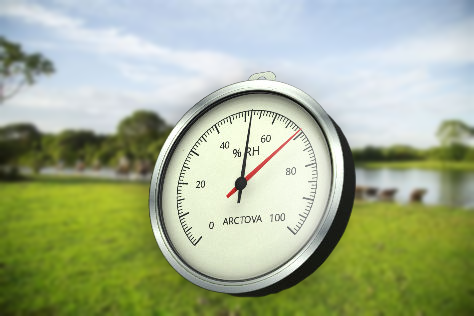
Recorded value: 70 %
